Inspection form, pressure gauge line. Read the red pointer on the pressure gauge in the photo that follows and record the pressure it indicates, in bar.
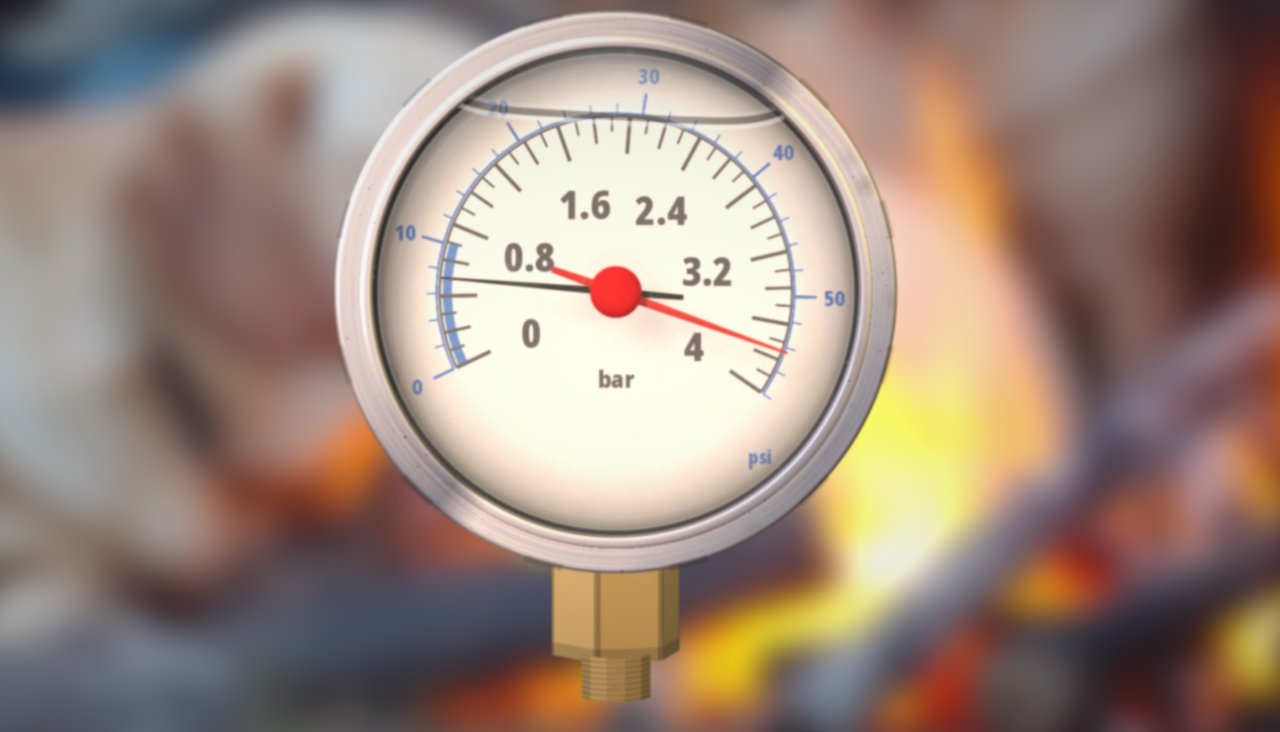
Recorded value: 3.75 bar
